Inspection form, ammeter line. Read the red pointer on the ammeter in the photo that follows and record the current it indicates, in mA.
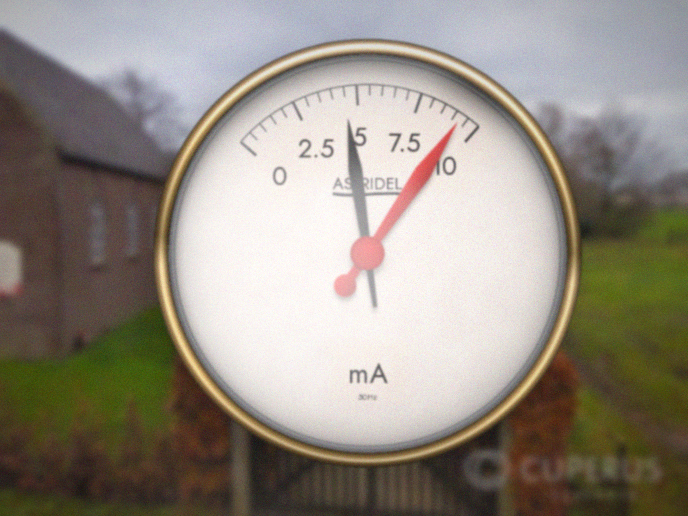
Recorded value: 9.25 mA
